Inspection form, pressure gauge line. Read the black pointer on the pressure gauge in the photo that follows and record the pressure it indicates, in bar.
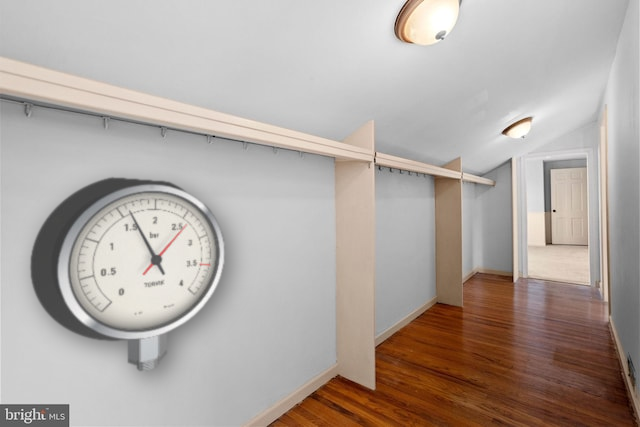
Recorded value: 1.6 bar
